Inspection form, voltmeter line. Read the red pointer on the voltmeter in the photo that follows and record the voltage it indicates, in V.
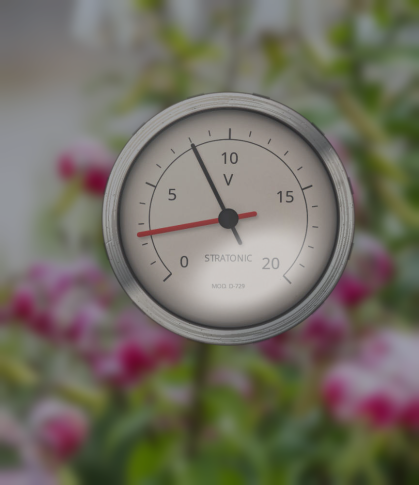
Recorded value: 2.5 V
